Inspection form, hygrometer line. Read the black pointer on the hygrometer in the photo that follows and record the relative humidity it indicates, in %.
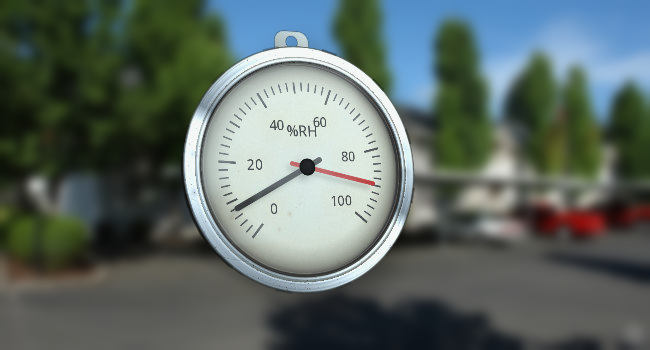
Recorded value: 8 %
